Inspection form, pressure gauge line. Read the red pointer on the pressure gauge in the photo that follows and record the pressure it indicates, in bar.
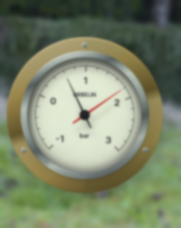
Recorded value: 1.8 bar
